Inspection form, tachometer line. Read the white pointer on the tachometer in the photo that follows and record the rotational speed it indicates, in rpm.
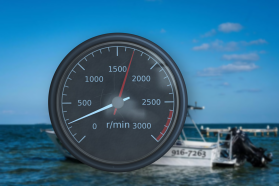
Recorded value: 250 rpm
